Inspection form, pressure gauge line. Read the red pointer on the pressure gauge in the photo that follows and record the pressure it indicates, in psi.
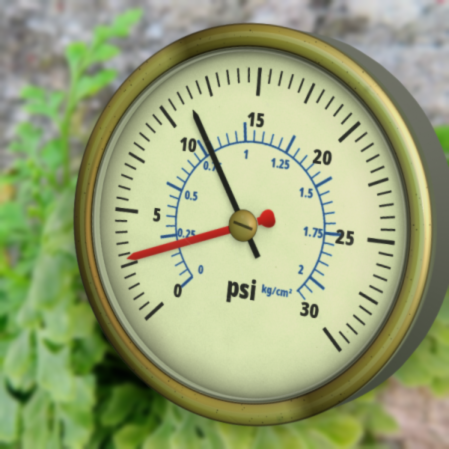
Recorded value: 2.75 psi
